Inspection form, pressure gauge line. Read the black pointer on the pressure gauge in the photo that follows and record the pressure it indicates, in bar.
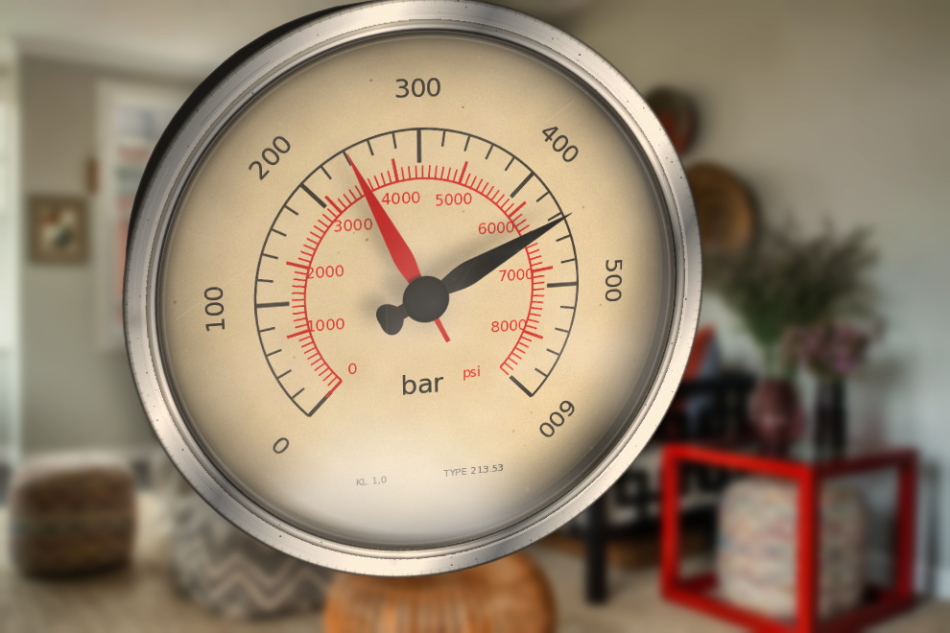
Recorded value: 440 bar
